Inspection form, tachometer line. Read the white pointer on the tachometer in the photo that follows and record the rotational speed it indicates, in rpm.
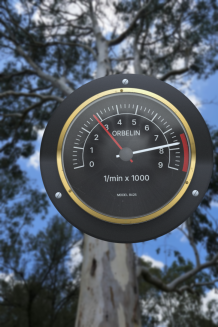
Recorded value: 7800 rpm
